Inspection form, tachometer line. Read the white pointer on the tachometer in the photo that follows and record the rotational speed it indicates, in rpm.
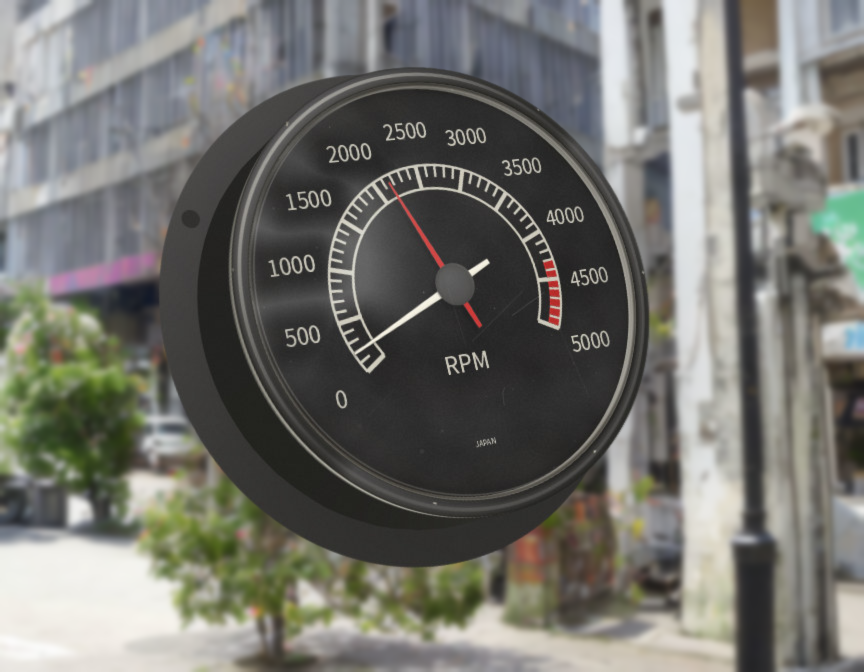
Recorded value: 200 rpm
